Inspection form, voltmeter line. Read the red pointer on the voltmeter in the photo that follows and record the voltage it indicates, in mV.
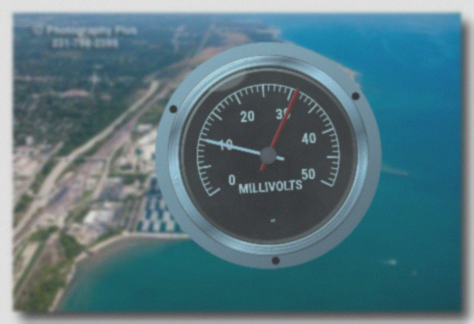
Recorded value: 31 mV
